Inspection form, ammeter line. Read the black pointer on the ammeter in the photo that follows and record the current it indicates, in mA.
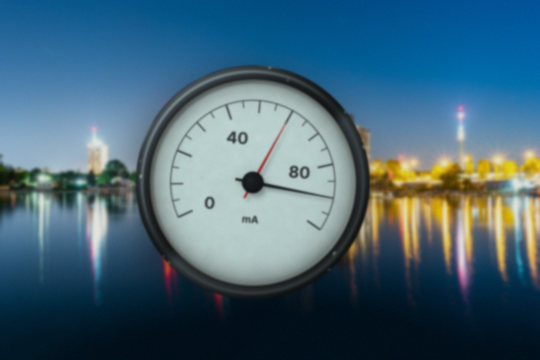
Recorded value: 90 mA
